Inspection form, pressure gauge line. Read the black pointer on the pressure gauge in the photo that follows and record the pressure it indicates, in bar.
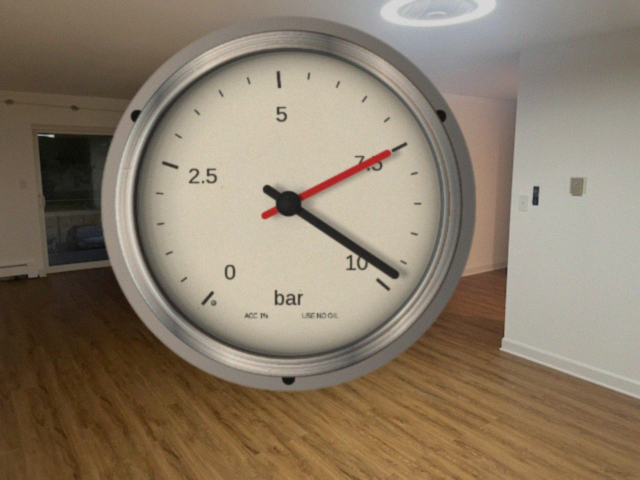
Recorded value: 9.75 bar
